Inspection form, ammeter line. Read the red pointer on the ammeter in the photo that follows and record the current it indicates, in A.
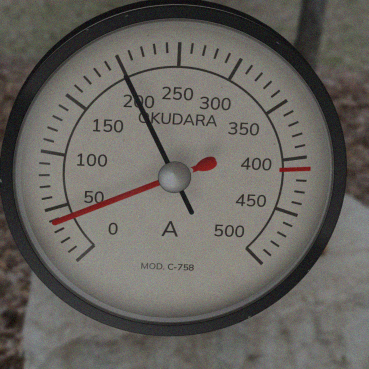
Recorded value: 40 A
